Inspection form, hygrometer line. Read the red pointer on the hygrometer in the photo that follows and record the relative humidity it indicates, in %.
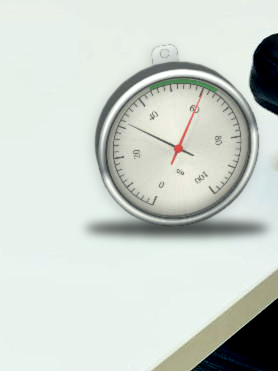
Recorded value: 60 %
